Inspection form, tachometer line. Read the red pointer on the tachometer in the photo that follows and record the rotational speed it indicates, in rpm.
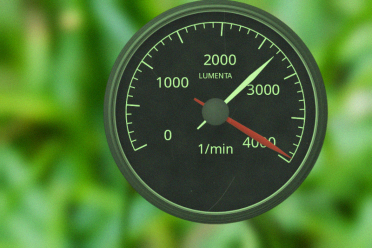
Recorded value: 3950 rpm
